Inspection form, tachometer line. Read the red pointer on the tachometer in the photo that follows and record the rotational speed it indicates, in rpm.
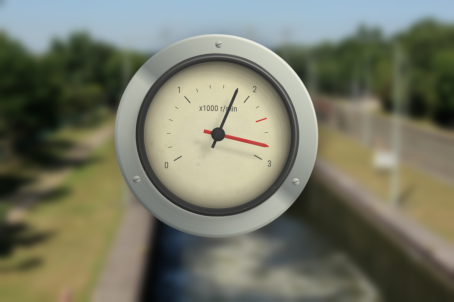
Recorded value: 2800 rpm
